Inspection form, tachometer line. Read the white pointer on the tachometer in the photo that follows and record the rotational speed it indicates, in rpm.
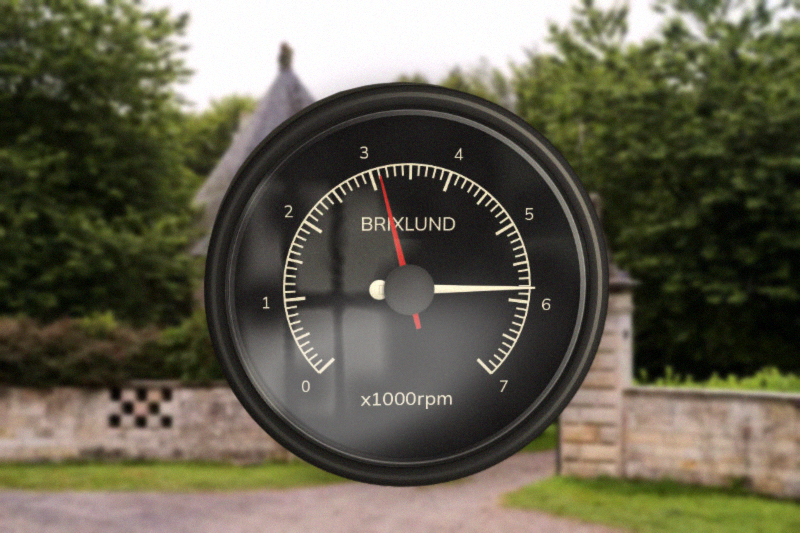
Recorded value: 5800 rpm
